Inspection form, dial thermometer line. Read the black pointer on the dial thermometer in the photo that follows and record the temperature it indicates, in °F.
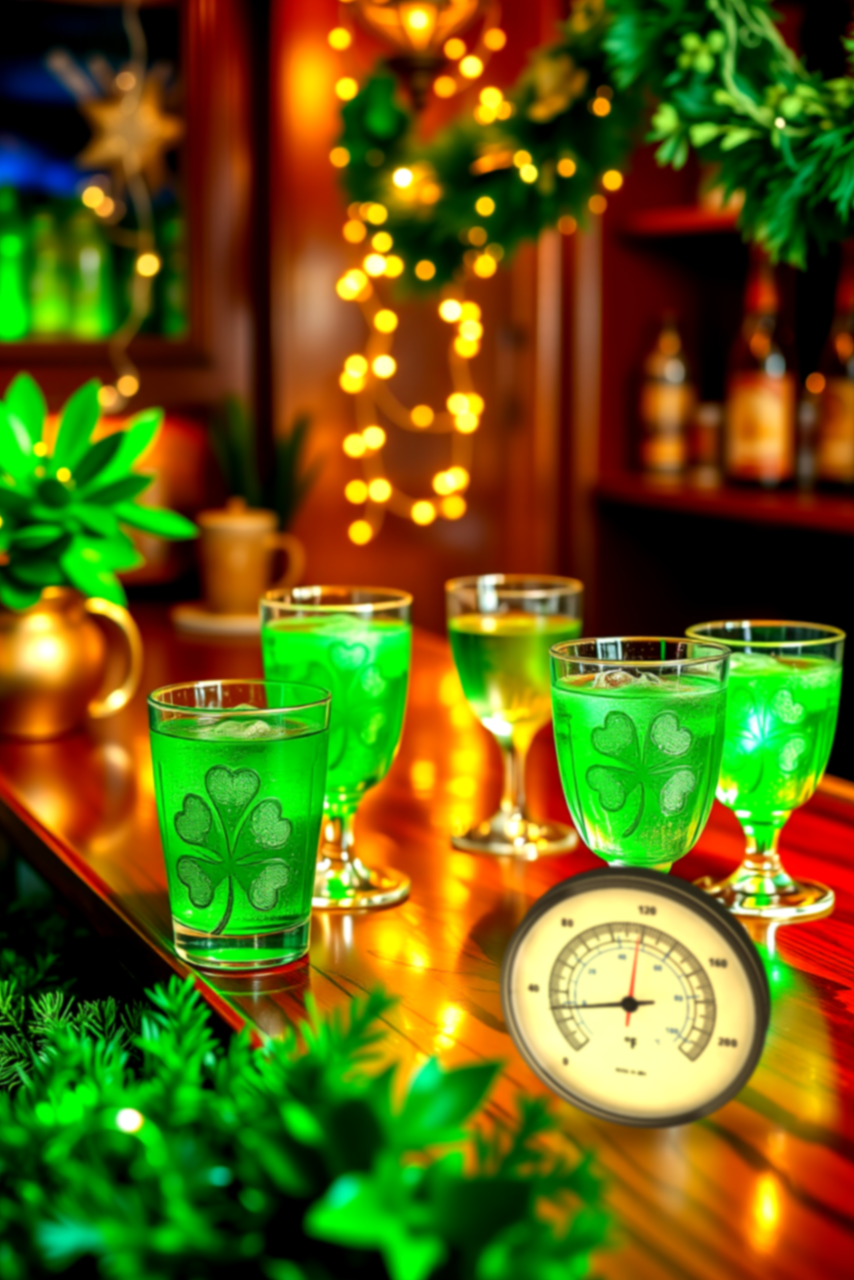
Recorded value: 30 °F
